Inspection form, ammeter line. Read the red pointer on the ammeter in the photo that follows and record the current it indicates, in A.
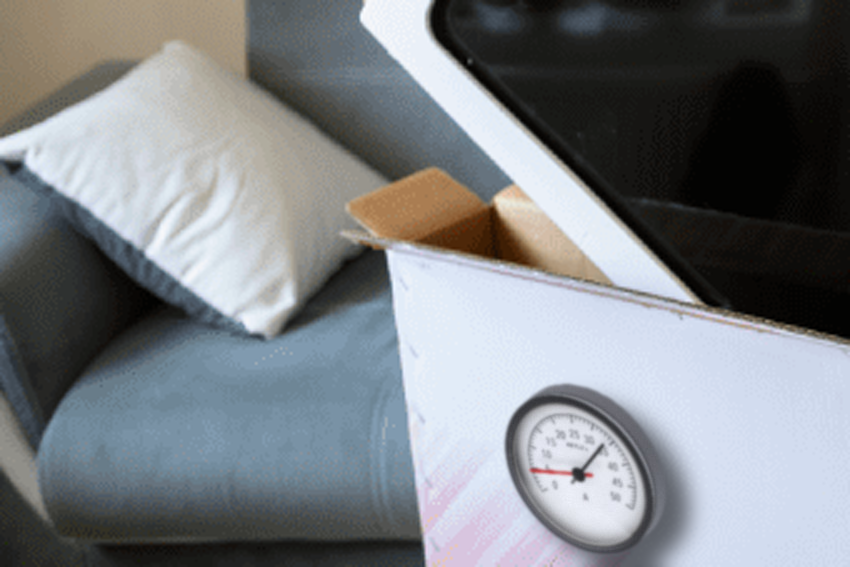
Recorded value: 5 A
